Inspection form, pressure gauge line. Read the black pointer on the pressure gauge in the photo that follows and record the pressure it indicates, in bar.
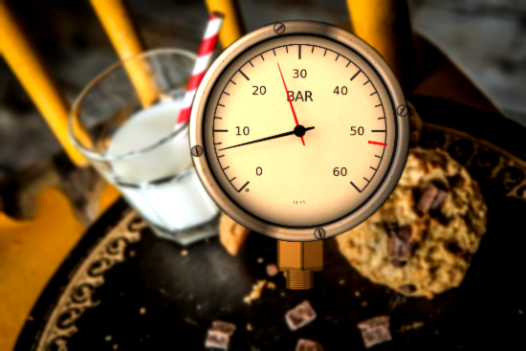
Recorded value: 7 bar
